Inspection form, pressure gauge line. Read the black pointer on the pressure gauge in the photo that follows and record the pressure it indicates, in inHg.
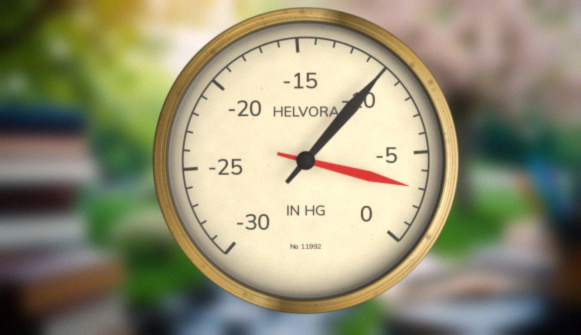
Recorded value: -10 inHg
